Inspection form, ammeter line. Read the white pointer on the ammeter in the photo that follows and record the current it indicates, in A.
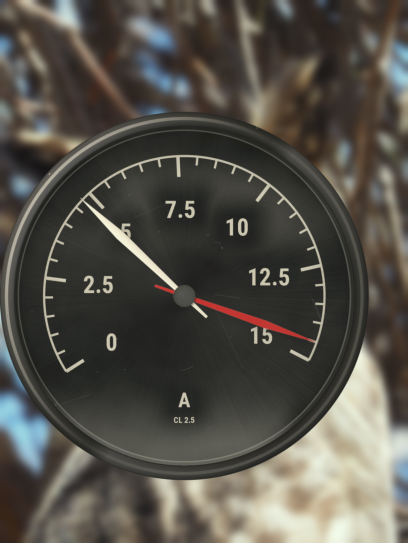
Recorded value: 4.75 A
